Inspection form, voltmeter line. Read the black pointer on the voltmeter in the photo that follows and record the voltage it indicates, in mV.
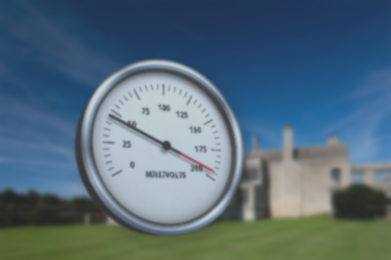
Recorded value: 45 mV
